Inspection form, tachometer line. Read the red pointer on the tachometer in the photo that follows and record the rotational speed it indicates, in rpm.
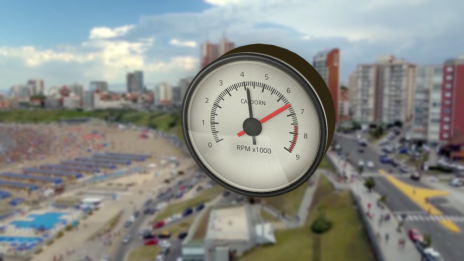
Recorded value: 6500 rpm
